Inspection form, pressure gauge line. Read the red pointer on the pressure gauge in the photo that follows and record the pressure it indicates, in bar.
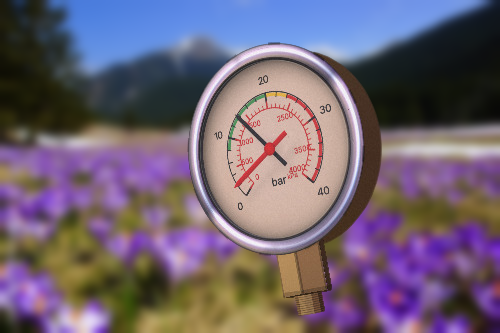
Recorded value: 2 bar
